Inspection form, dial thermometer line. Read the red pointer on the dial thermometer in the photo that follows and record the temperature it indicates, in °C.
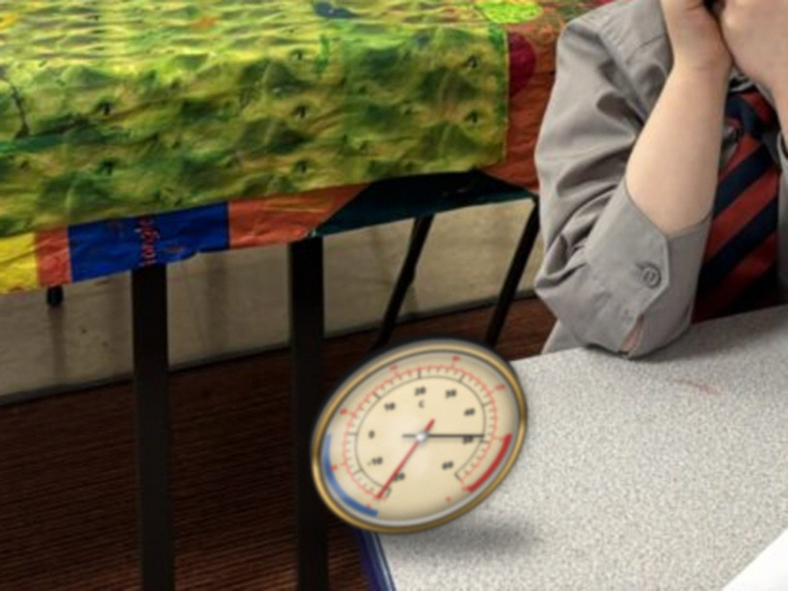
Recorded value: -18 °C
